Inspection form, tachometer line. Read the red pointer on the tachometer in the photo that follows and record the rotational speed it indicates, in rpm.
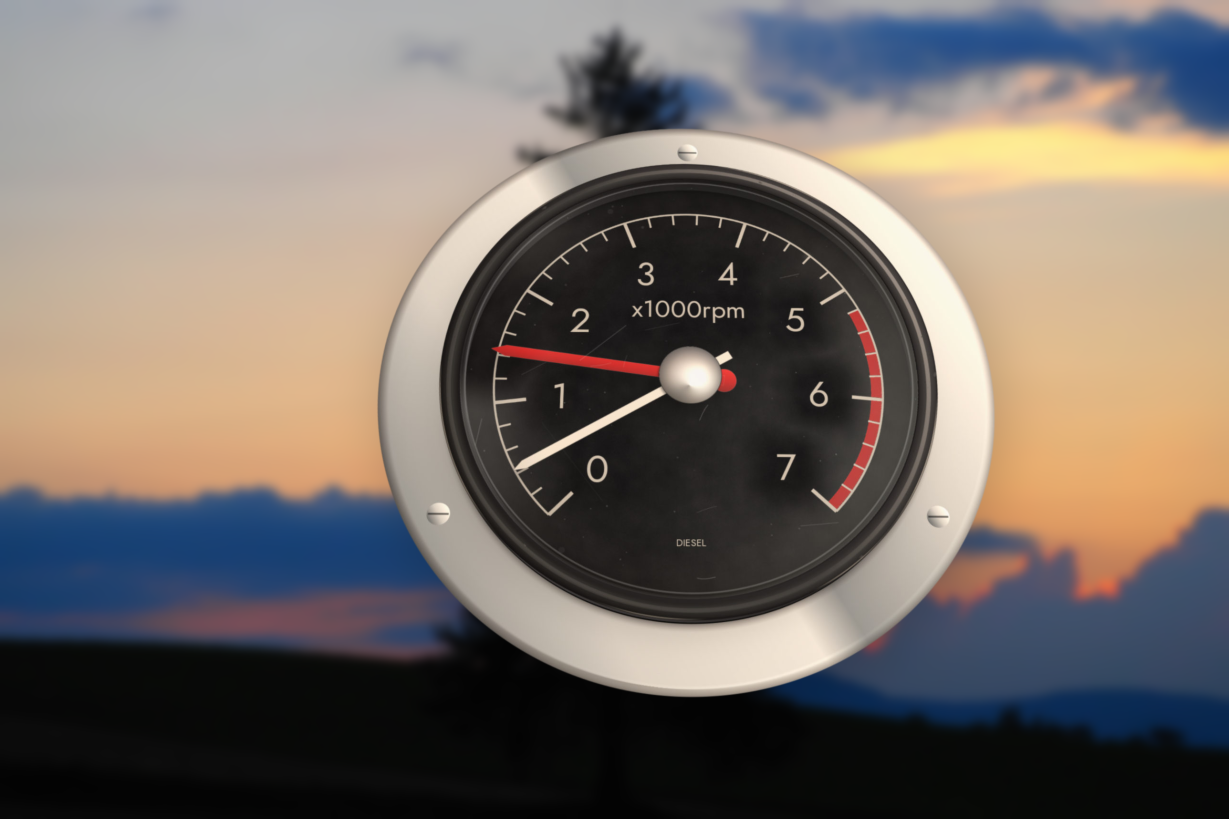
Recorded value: 1400 rpm
